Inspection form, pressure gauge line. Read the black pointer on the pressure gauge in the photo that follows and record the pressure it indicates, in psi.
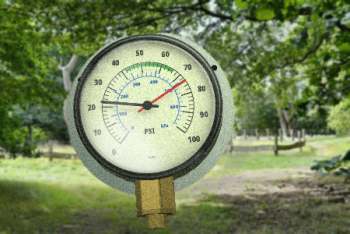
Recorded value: 22 psi
